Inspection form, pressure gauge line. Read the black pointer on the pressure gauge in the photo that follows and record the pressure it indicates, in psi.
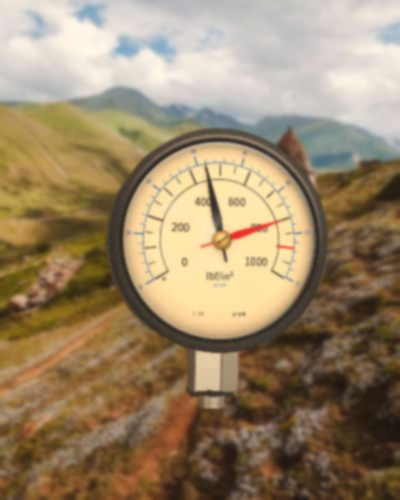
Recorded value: 450 psi
